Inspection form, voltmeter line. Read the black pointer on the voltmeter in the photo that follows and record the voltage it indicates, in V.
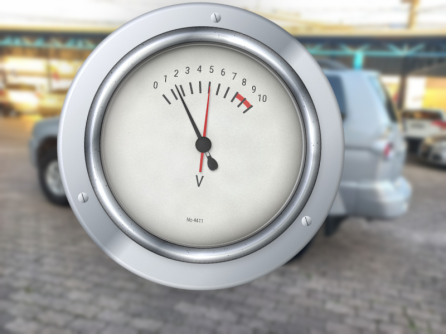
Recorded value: 1.5 V
